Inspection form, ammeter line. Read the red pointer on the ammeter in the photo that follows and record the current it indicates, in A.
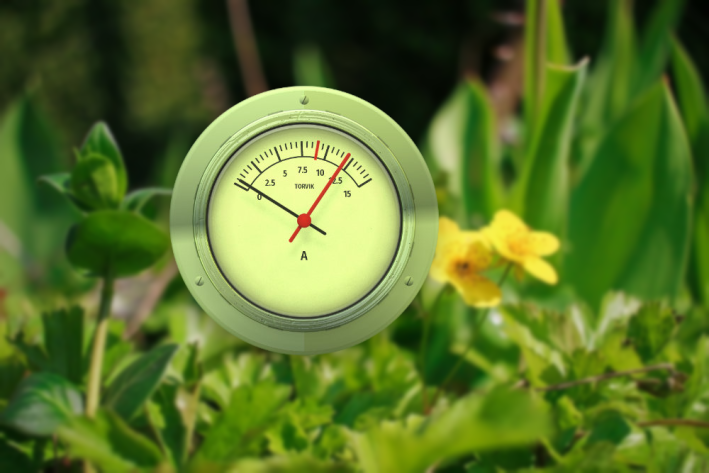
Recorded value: 12 A
